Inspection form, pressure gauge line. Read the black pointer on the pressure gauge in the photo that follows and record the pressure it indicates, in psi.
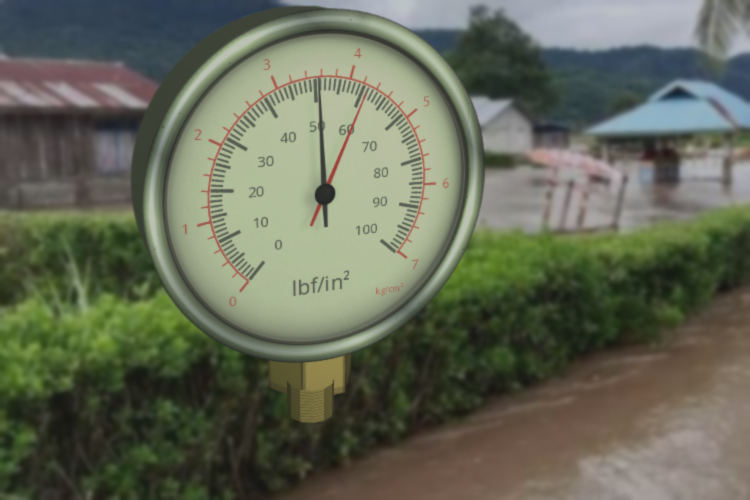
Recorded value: 50 psi
